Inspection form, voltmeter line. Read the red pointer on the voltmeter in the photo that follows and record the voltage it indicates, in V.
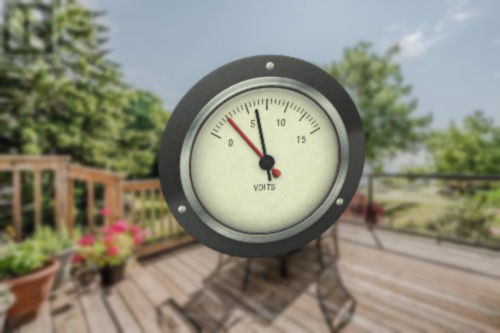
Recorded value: 2.5 V
